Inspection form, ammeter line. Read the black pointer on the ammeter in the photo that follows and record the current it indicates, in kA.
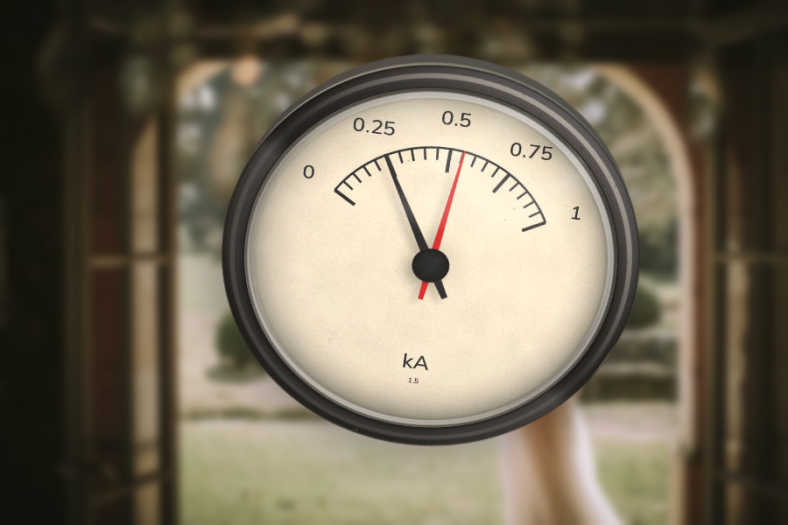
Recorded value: 0.25 kA
